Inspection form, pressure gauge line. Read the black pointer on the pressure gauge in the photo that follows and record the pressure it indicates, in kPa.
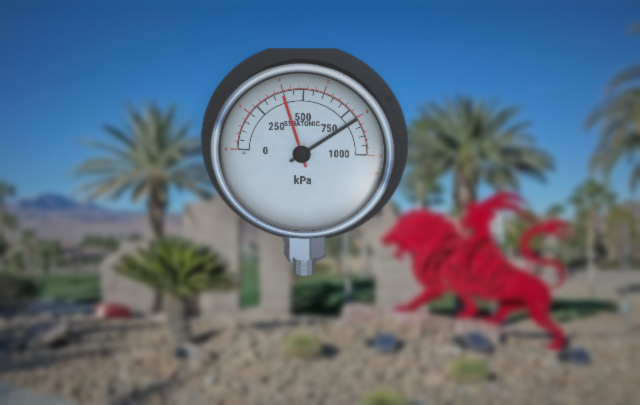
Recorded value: 800 kPa
